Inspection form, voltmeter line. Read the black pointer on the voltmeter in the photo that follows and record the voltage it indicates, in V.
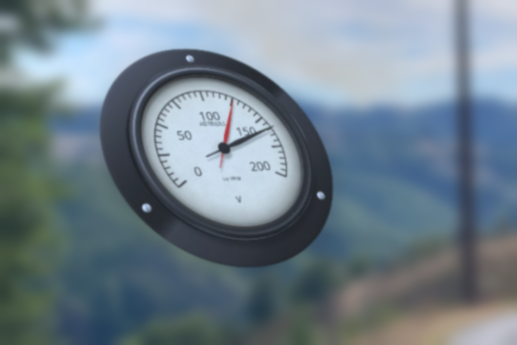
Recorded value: 160 V
